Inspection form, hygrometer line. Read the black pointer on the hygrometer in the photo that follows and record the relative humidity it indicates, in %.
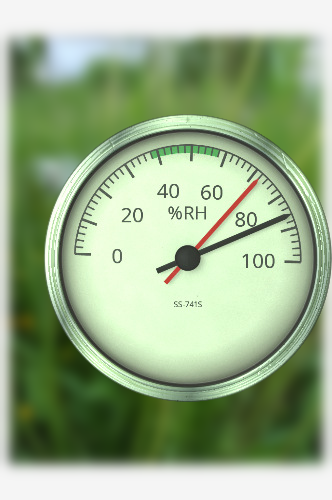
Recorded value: 86 %
